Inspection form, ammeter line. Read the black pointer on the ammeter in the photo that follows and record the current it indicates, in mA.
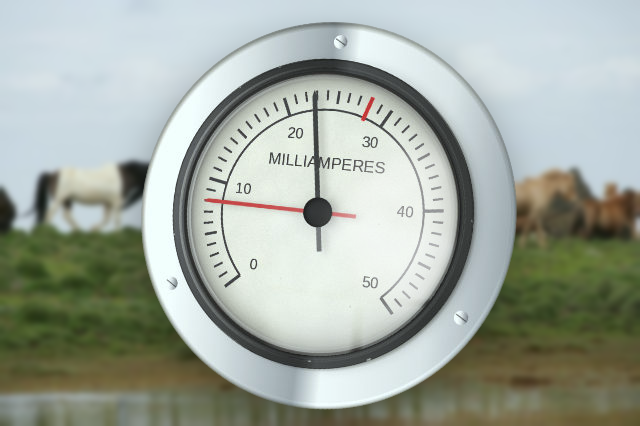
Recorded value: 23 mA
